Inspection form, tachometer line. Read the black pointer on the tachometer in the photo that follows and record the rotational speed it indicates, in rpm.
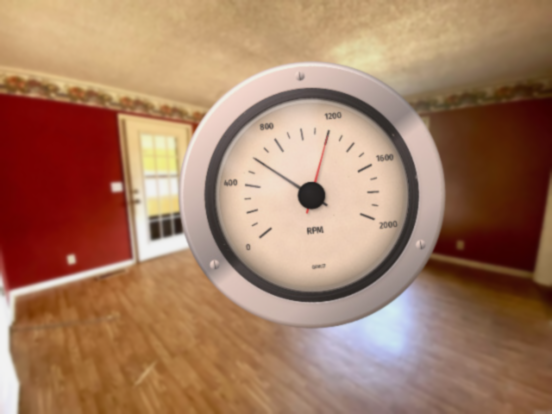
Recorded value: 600 rpm
